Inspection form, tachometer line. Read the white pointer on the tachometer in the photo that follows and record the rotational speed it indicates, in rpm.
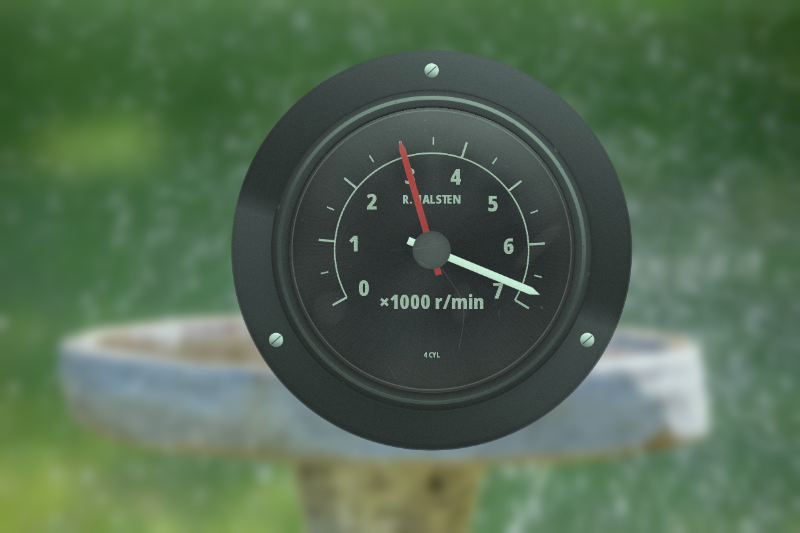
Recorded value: 6750 rpm
